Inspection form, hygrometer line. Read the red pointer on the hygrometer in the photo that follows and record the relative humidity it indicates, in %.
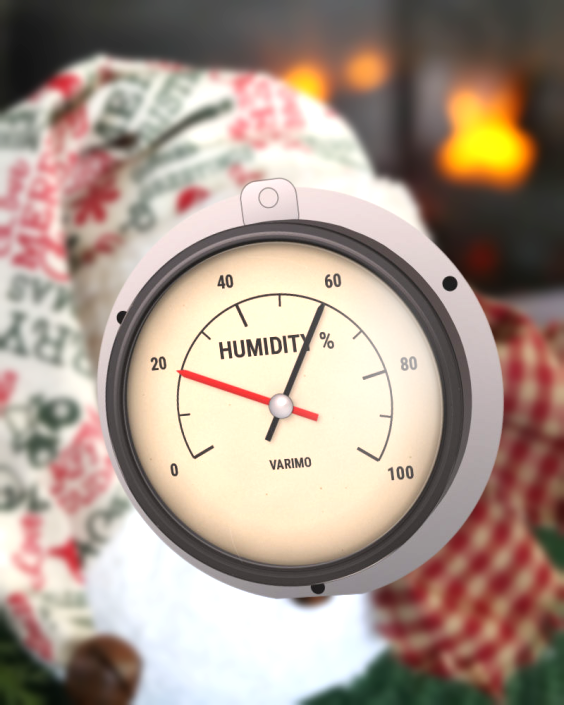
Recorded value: 20 %
